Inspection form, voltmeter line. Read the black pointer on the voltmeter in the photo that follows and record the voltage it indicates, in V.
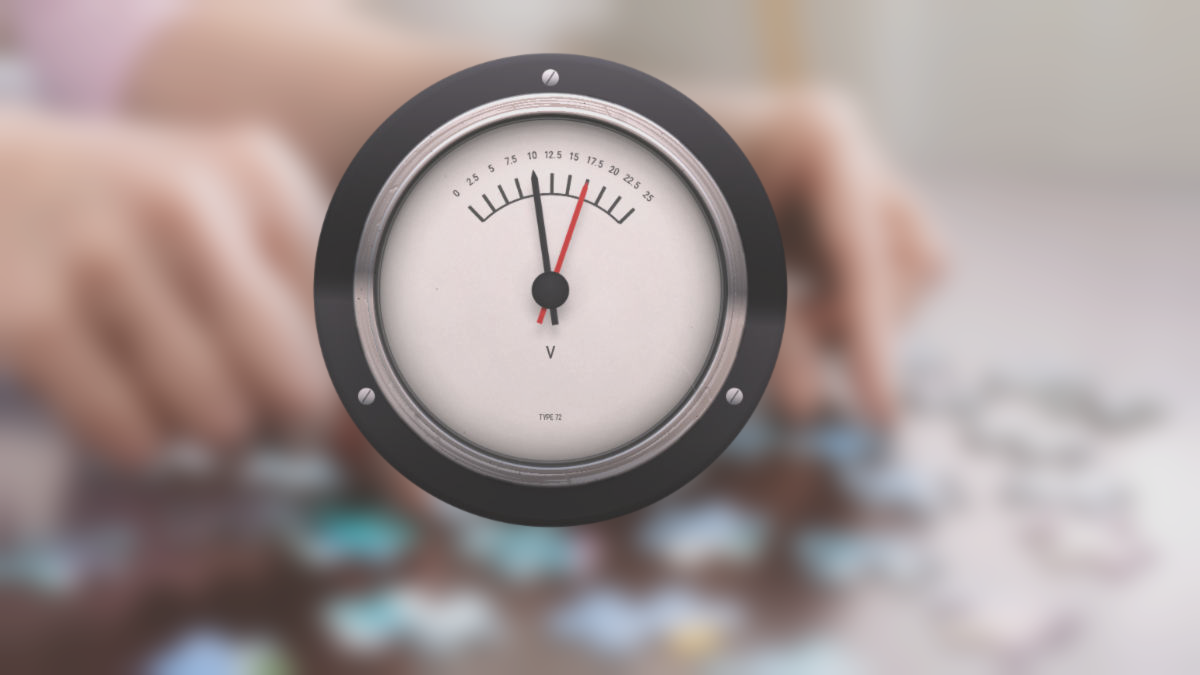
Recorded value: 10 V
